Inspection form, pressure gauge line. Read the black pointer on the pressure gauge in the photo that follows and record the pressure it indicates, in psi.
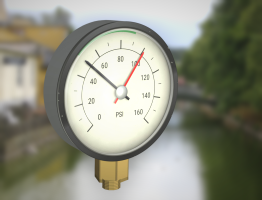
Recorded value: 50 psi
